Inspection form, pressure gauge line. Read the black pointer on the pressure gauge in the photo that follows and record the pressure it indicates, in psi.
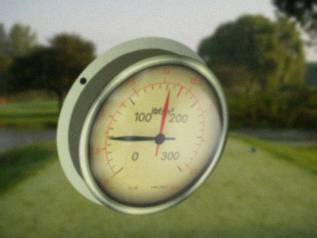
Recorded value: 50 psi
